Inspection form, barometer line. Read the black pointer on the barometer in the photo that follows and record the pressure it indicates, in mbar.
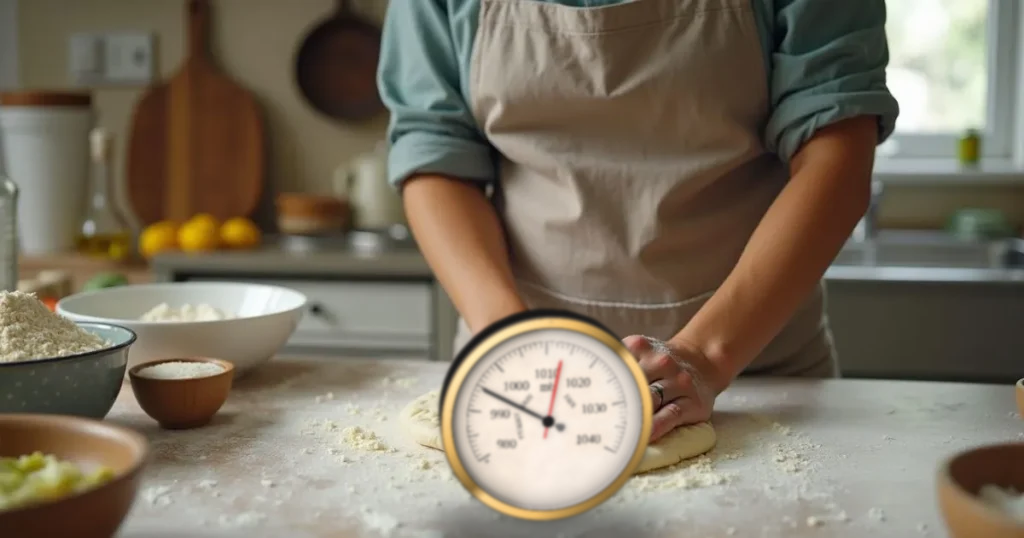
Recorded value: 995 mbar
